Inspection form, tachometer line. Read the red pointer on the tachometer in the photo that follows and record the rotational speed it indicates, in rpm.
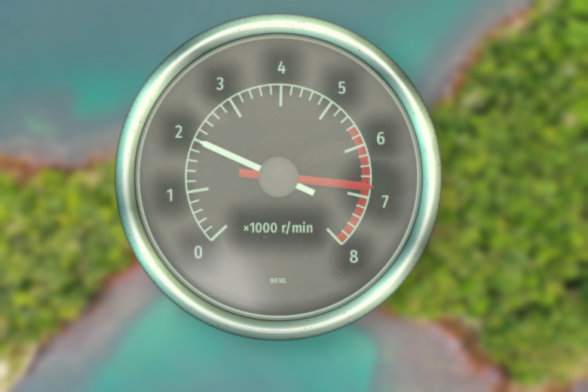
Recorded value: 6800 rpm
